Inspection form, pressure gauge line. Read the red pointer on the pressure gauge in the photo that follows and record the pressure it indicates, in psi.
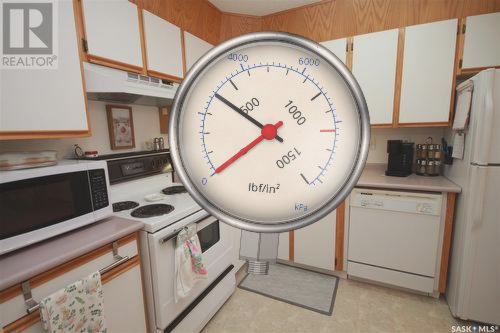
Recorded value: 0 psi
